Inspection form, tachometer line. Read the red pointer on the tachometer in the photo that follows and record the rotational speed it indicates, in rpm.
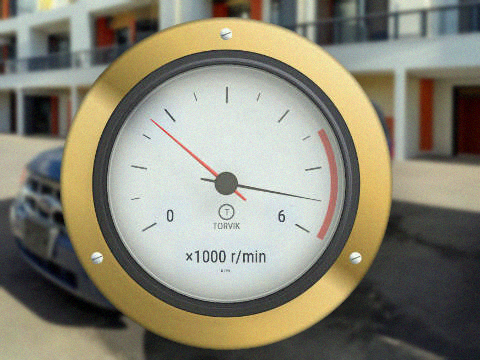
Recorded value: 1750 rpm
